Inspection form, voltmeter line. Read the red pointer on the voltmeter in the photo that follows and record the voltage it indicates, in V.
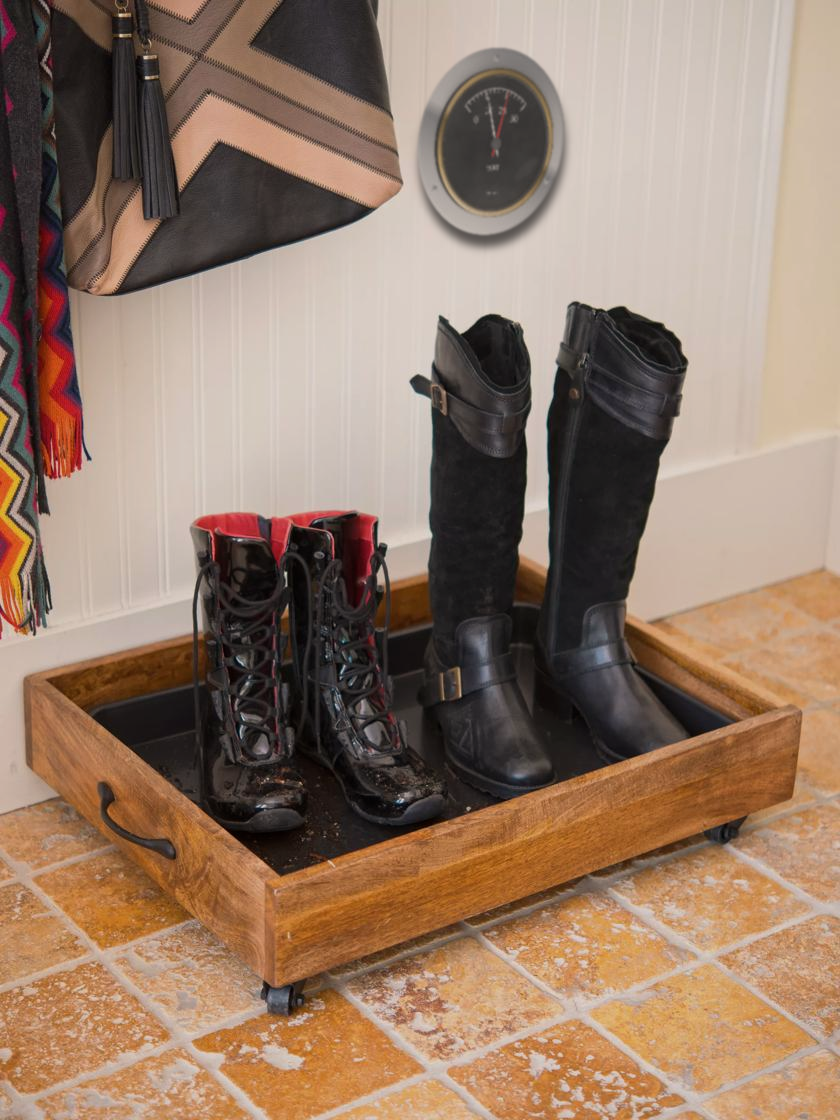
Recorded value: 20 V
